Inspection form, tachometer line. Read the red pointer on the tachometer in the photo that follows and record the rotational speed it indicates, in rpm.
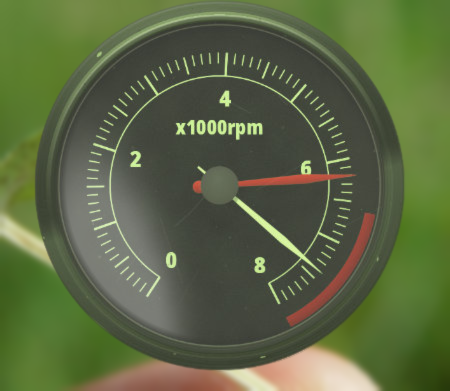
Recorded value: 6200 rpm
